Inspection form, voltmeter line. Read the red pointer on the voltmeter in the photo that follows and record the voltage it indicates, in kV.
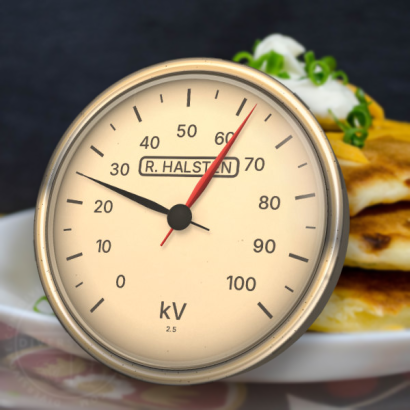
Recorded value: 62.5 kV
